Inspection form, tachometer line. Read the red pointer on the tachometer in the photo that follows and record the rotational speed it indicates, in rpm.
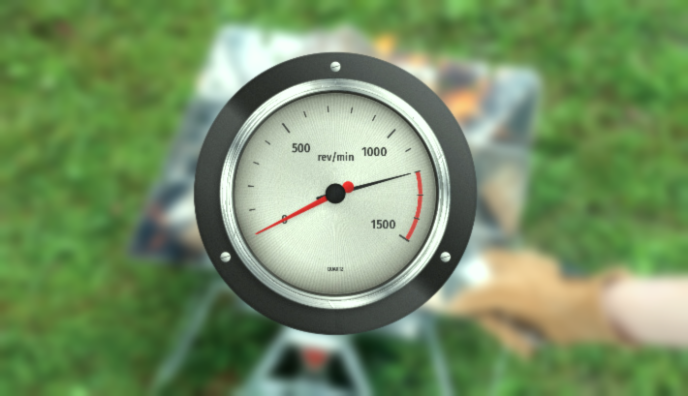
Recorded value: 0 rpm
